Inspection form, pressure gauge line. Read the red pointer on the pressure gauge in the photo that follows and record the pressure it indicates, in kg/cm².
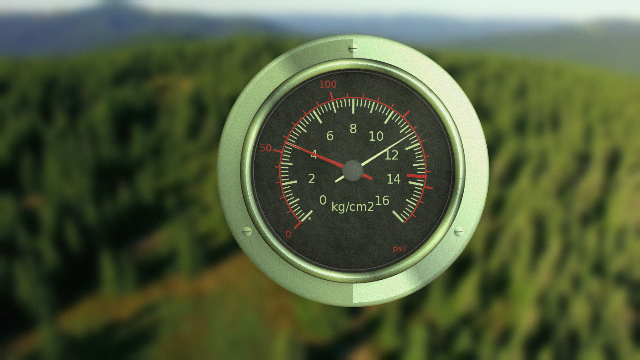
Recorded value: 4 kg/cm²
